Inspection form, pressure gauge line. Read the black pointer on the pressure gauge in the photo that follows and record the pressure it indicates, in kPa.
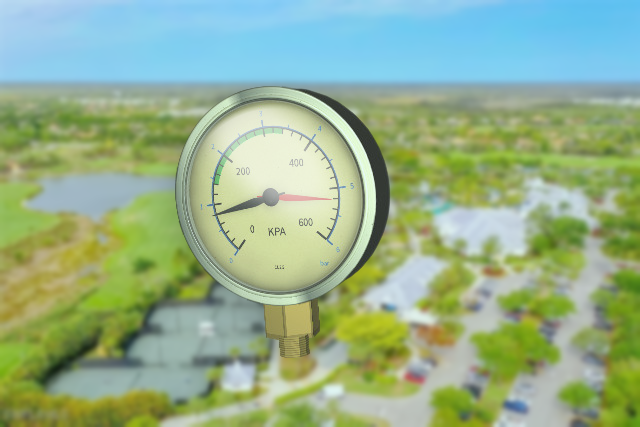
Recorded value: 80 kPa
